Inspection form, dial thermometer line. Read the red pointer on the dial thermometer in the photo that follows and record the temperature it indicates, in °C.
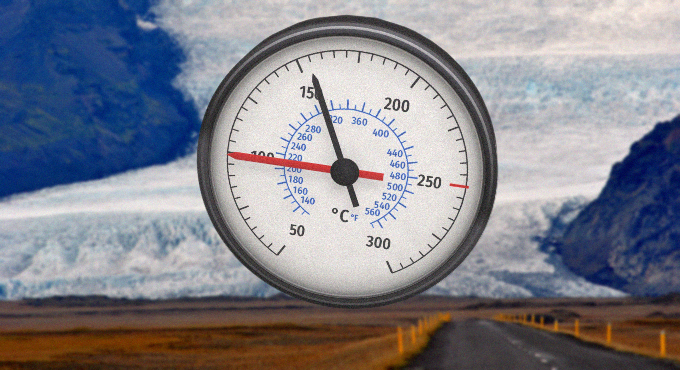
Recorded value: 100 °C
